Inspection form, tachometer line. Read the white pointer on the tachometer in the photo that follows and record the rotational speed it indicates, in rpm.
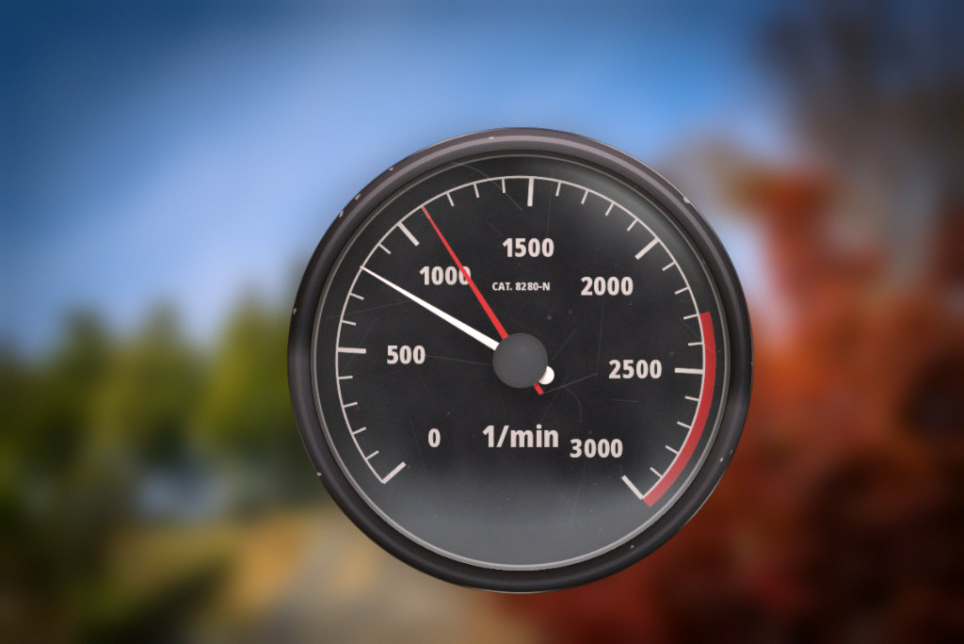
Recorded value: 800 rpm
